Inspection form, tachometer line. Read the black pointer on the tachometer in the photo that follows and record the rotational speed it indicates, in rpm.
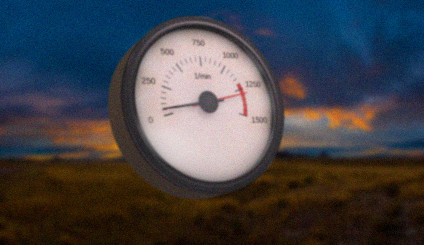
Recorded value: 50 rpm
